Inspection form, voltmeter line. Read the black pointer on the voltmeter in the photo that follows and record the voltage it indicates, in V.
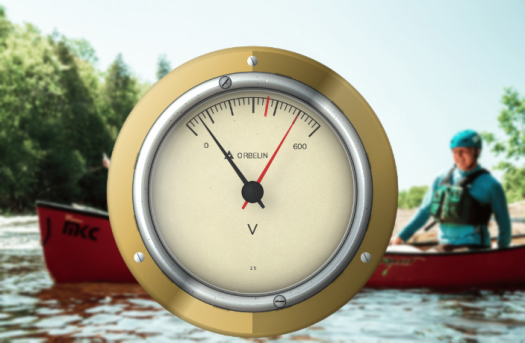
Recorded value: 60 V
